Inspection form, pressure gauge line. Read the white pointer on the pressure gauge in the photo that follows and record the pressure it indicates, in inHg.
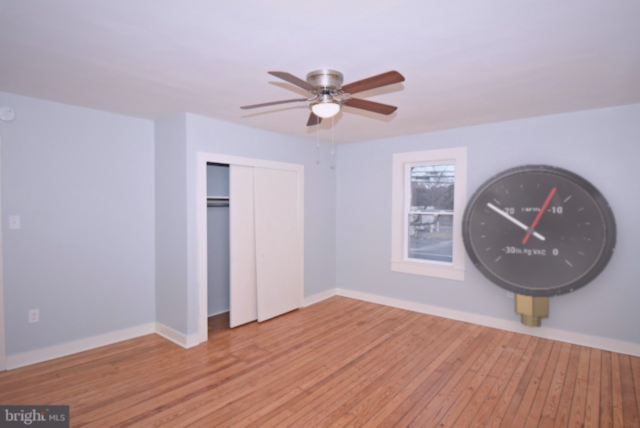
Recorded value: -21 inHg
